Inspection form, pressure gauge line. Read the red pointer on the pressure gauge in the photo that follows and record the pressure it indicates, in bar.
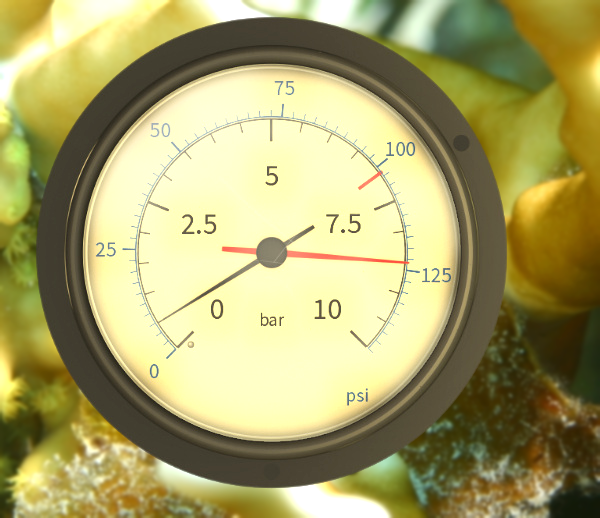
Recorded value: 8.5 bar
